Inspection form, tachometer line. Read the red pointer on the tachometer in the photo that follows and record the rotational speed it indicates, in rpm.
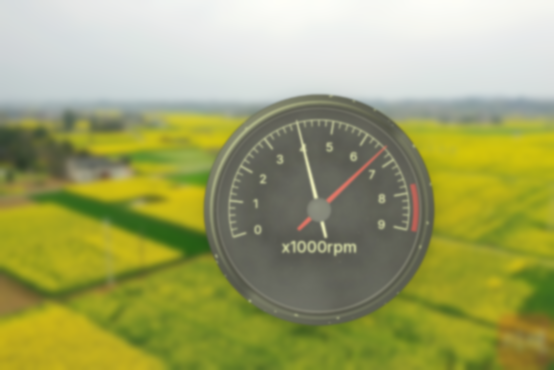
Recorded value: 6600 rpm
